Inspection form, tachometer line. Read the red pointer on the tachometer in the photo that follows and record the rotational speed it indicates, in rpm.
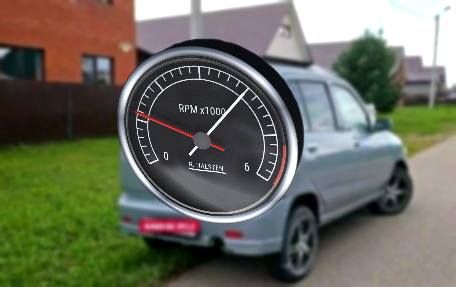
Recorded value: 1200 rpm
